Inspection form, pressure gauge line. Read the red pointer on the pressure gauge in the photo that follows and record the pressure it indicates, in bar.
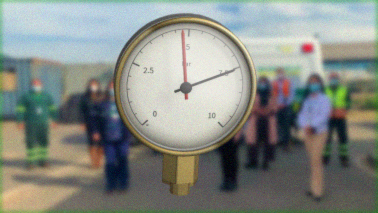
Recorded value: 4.75 bar
